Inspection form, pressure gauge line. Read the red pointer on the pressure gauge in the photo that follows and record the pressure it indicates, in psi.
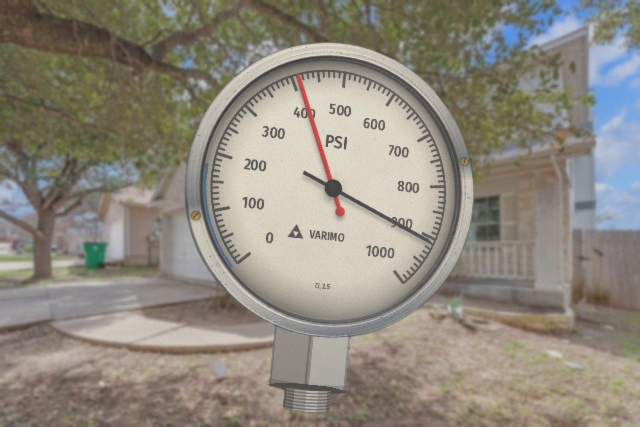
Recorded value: 410 psi
